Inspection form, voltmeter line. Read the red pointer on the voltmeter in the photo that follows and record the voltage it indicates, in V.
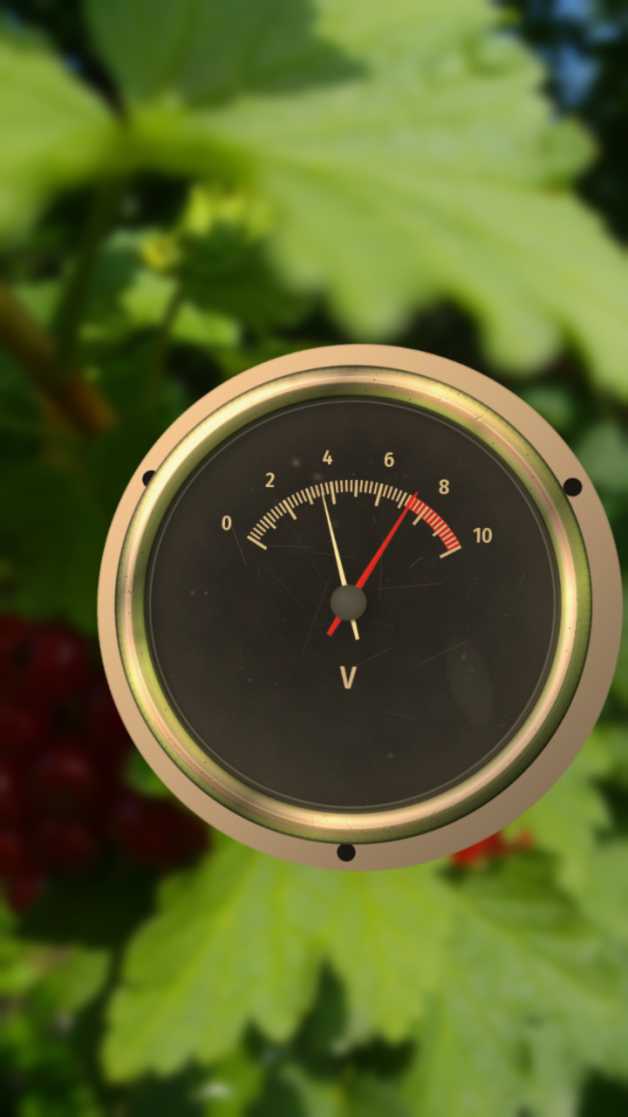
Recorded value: 7.4 V
